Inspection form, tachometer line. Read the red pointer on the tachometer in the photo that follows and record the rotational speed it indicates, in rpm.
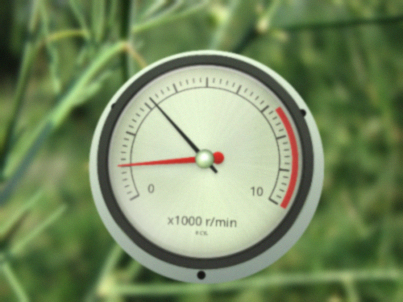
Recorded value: 1000 rpm
